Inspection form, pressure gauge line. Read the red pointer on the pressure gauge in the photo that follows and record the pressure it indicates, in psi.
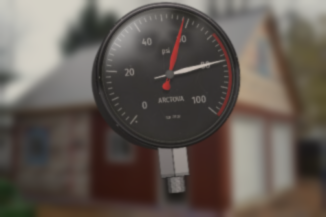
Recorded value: 58 psi
